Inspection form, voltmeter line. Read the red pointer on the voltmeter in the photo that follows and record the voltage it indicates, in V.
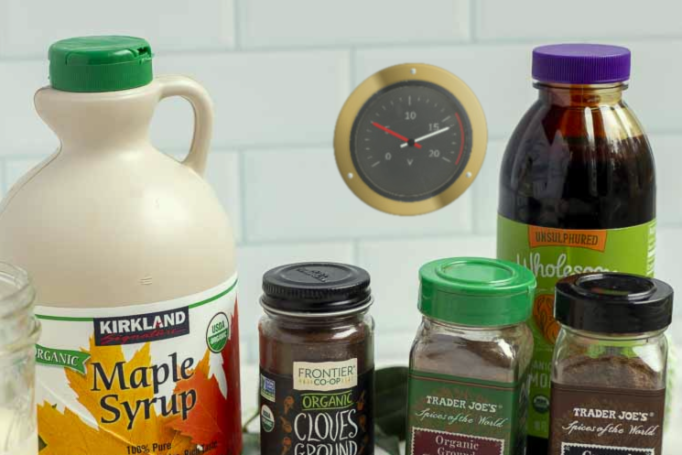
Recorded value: 5 V
